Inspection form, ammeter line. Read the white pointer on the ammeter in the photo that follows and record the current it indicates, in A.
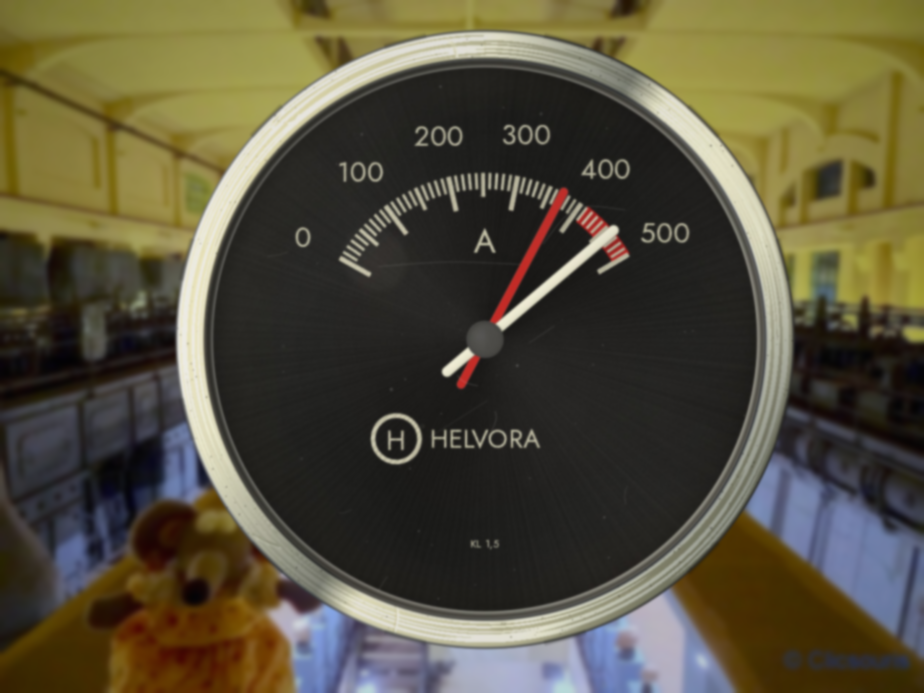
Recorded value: 460 A
